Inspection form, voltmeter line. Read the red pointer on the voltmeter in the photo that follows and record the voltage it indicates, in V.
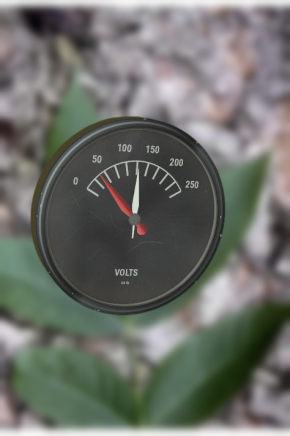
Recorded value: 37.5 V
